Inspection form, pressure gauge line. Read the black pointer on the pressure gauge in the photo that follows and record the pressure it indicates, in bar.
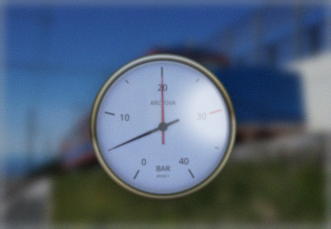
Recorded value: 5 bar
